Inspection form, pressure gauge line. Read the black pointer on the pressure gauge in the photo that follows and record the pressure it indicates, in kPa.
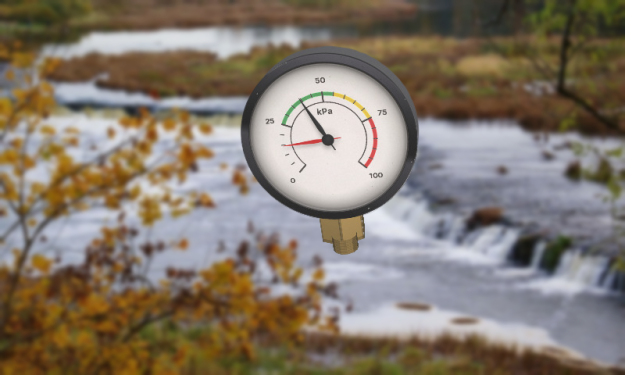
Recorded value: 40 kPa
